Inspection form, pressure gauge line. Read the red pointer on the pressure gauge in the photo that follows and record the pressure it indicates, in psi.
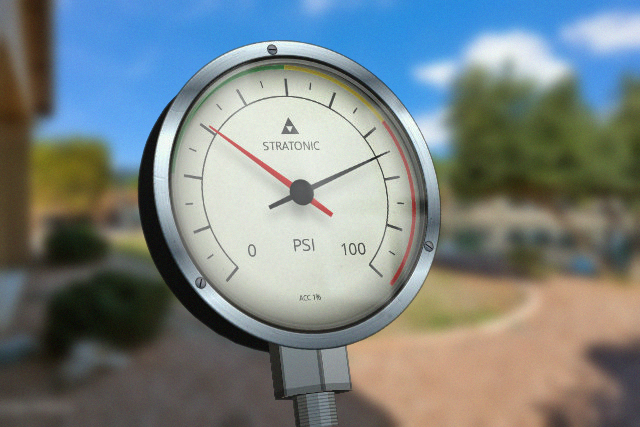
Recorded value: 30 psi
